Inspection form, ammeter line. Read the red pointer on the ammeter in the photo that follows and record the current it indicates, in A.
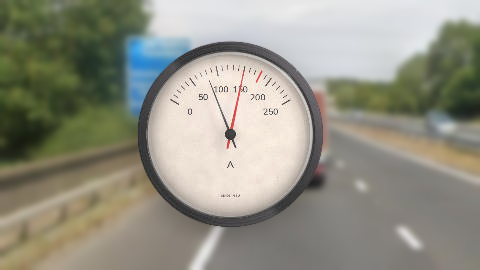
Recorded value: 150 A
